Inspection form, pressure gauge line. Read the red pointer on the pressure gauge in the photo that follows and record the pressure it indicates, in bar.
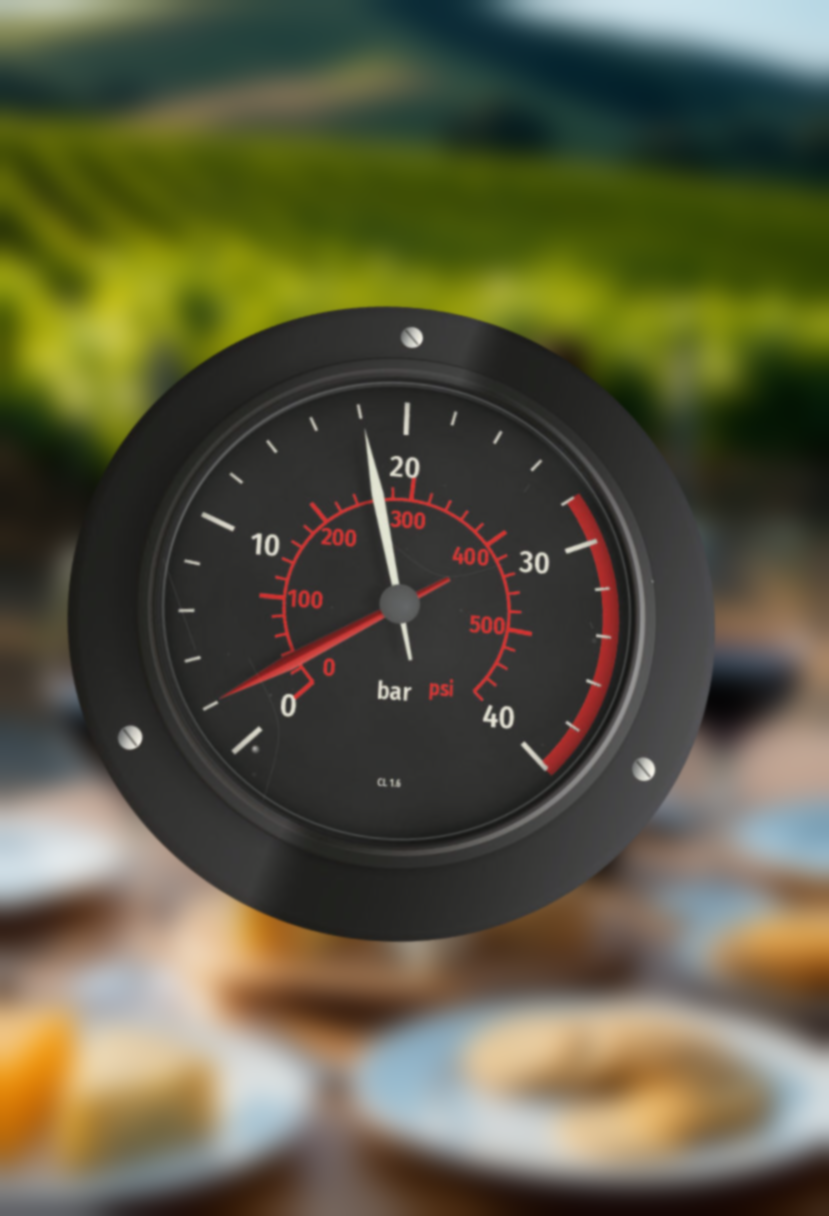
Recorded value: 2 bar
